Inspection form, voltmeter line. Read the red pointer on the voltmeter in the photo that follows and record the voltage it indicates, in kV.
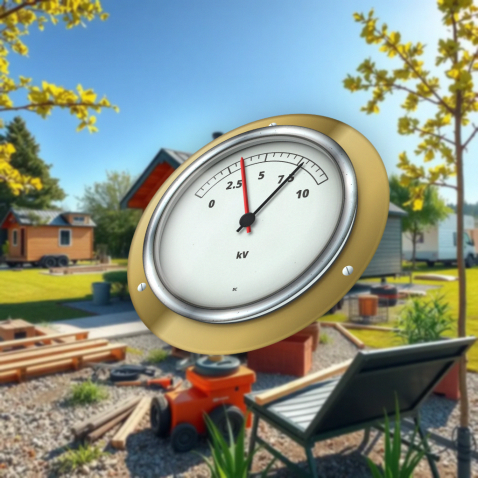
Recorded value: 3.5 kV
